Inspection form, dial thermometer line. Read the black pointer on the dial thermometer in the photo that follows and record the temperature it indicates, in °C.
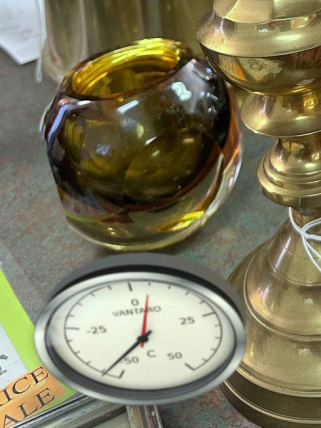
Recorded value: -45 °C
